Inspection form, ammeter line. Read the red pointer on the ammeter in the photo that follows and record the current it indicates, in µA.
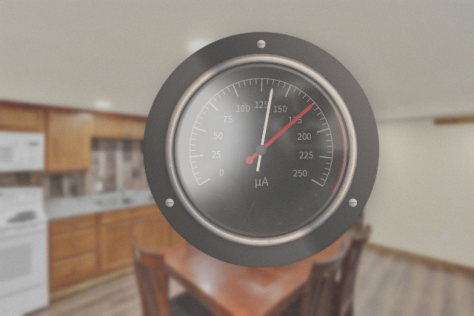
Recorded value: 175 µA
